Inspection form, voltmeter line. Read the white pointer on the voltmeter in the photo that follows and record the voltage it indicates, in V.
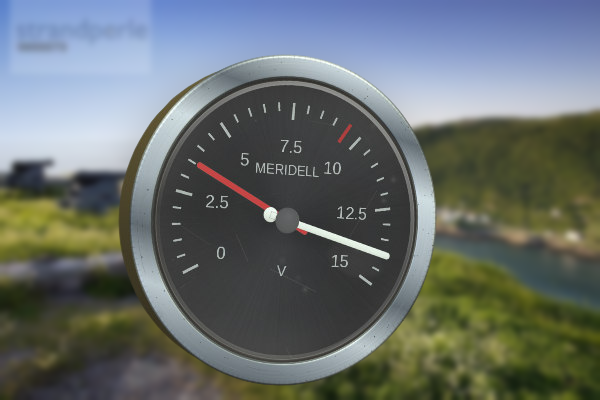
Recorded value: 14 V
